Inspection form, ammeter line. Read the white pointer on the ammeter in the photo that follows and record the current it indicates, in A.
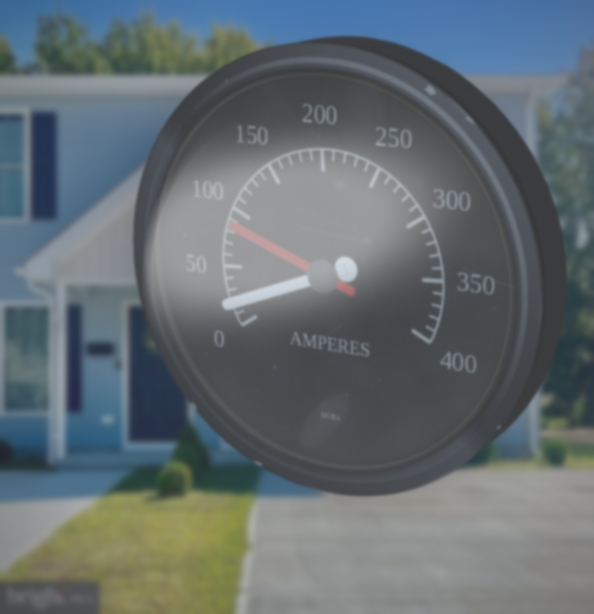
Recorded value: 20 A
